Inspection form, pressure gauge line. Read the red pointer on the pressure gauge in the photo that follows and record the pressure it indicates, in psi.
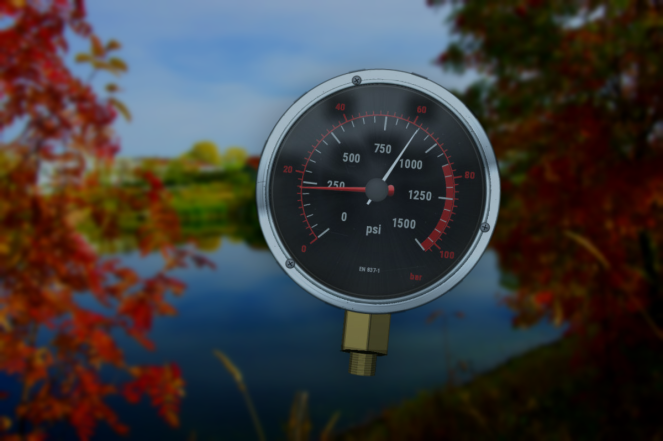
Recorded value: 225 psi
